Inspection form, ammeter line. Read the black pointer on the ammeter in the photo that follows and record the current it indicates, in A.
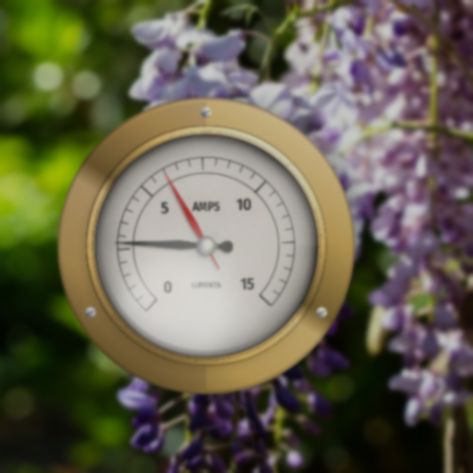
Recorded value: 2.75 A
